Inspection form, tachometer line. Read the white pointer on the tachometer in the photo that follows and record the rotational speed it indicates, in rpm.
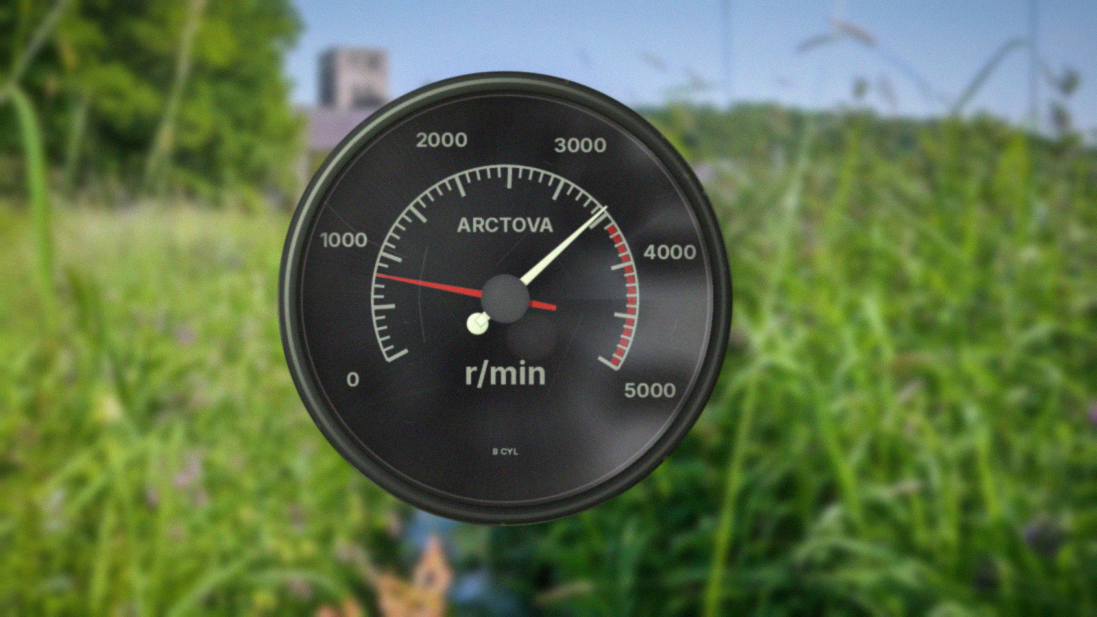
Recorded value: 3450 rpm
